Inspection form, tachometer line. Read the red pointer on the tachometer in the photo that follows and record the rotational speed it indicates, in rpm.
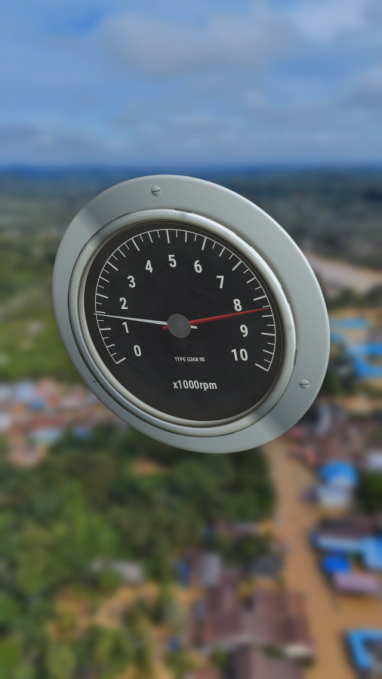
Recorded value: 8250 rpm
